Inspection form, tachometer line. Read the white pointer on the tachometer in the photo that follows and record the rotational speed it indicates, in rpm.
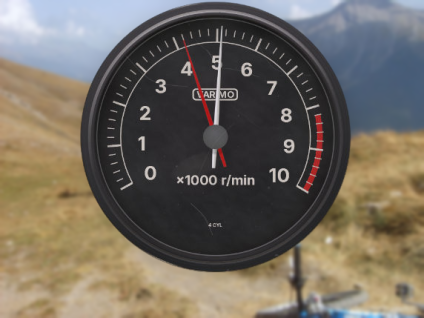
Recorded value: 5100 rpm
